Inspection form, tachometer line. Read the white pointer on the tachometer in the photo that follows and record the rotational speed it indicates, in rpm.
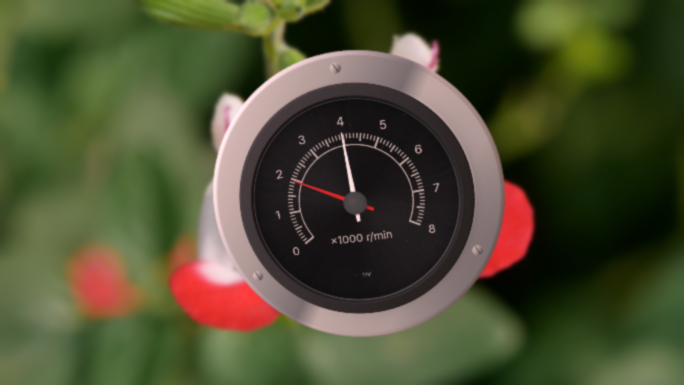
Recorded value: 4000 rpm
